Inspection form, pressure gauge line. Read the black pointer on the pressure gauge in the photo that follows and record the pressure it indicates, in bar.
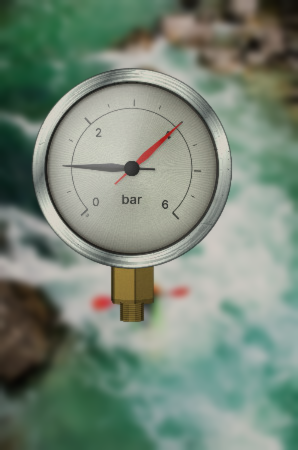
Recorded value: 1 bar
